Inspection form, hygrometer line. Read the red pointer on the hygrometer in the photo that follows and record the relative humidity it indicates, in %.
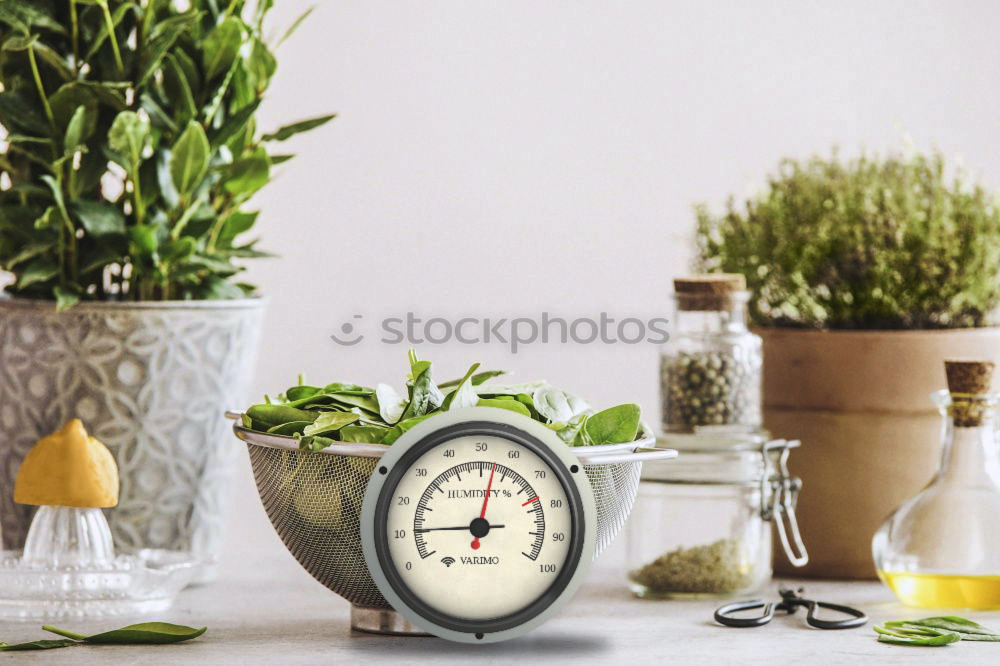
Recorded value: 55 %
